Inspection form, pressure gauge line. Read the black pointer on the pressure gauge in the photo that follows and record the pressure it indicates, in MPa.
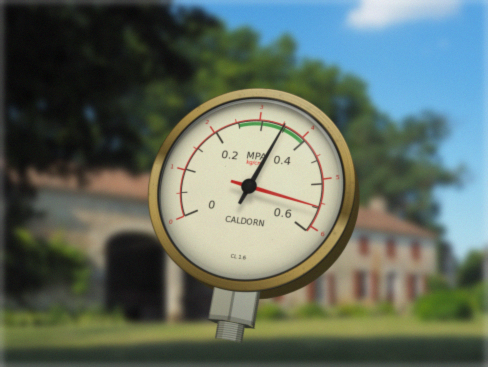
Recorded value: 0.35 MPa
